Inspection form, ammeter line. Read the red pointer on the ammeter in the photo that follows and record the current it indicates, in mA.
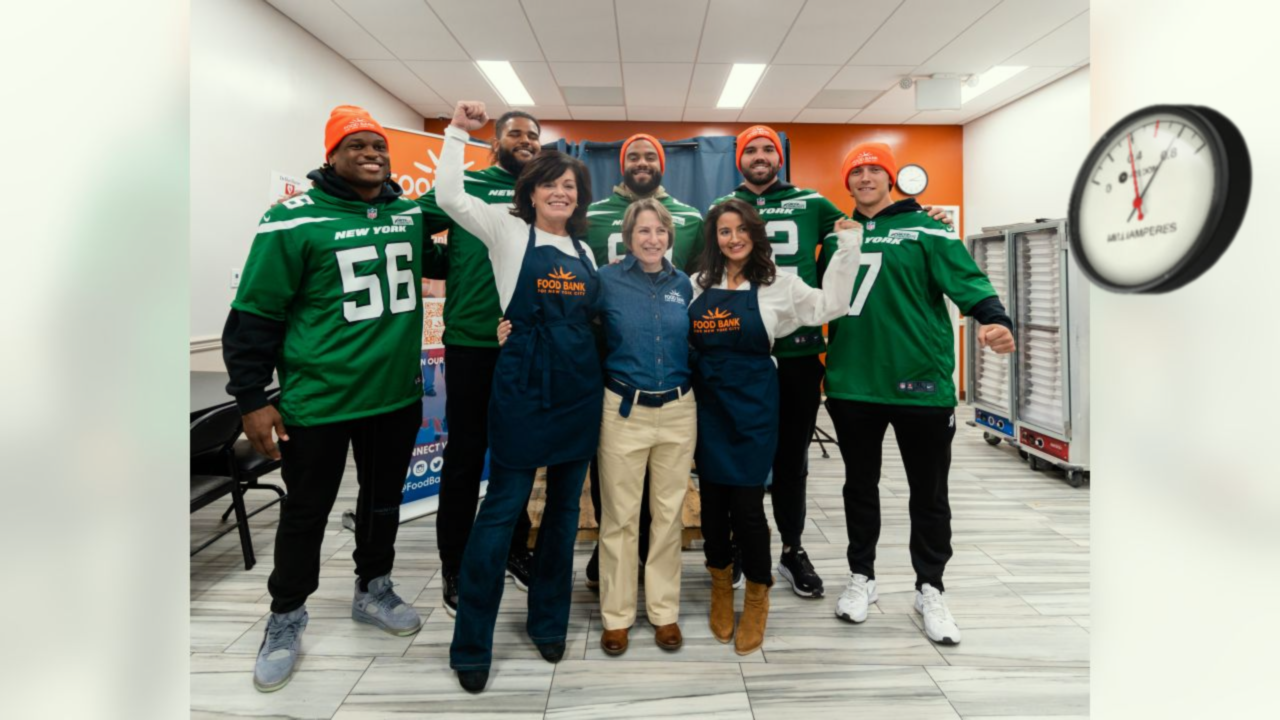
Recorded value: 0.4 mA
